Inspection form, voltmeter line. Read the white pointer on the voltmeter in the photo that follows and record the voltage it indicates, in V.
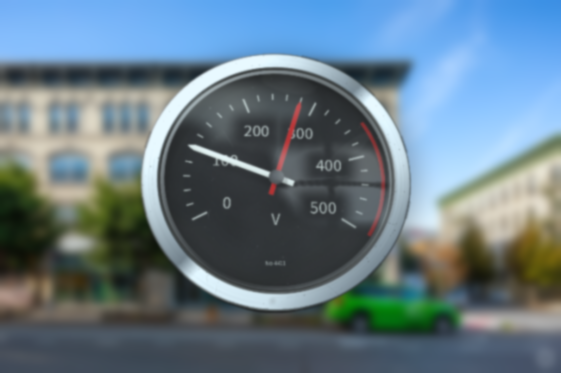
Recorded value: 100 V
